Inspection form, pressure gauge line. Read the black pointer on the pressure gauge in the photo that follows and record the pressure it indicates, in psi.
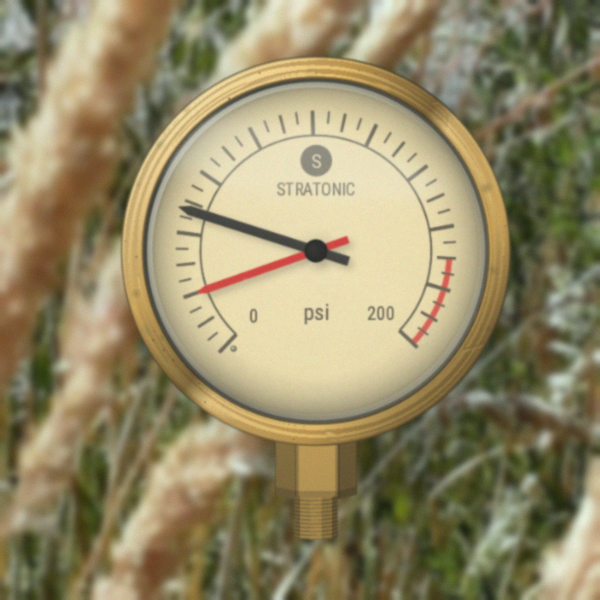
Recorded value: 47.5 psi
